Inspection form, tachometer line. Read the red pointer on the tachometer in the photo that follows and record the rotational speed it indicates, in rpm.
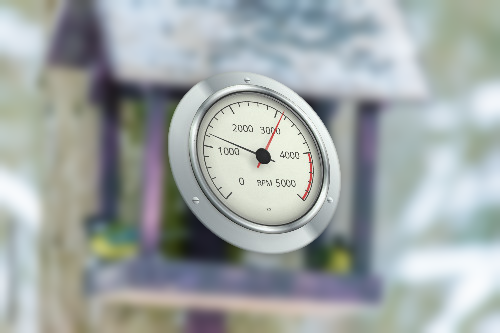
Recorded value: 3100 rpm
